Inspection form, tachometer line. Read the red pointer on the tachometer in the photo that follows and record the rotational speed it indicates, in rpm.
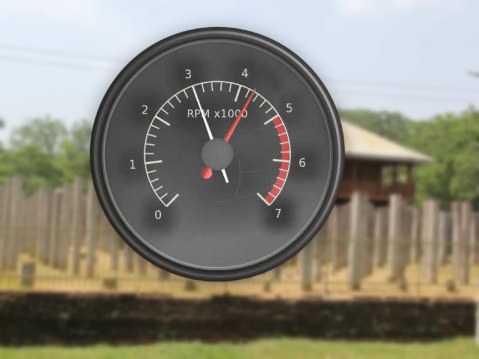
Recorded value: 4300 rpm
